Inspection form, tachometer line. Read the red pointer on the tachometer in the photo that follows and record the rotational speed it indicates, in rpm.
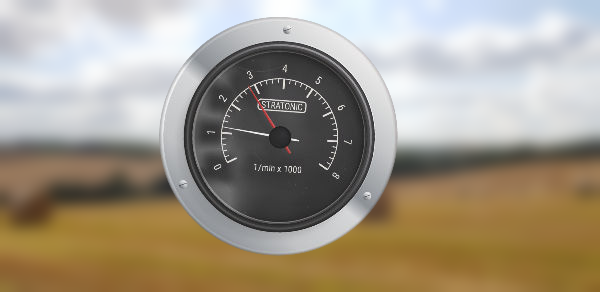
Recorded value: 2800 rpm
